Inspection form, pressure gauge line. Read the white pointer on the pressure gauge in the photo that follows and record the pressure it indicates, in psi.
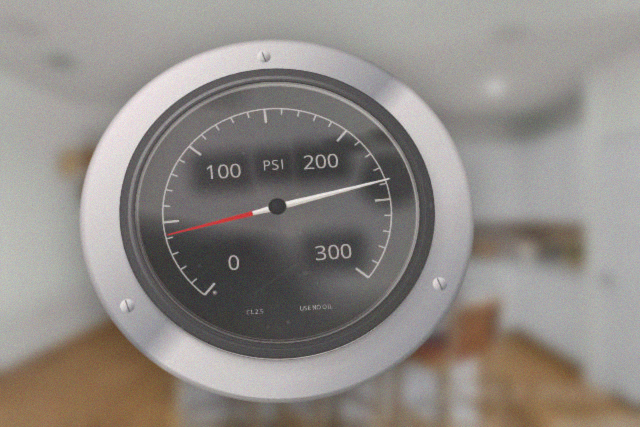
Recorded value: 240 psi
